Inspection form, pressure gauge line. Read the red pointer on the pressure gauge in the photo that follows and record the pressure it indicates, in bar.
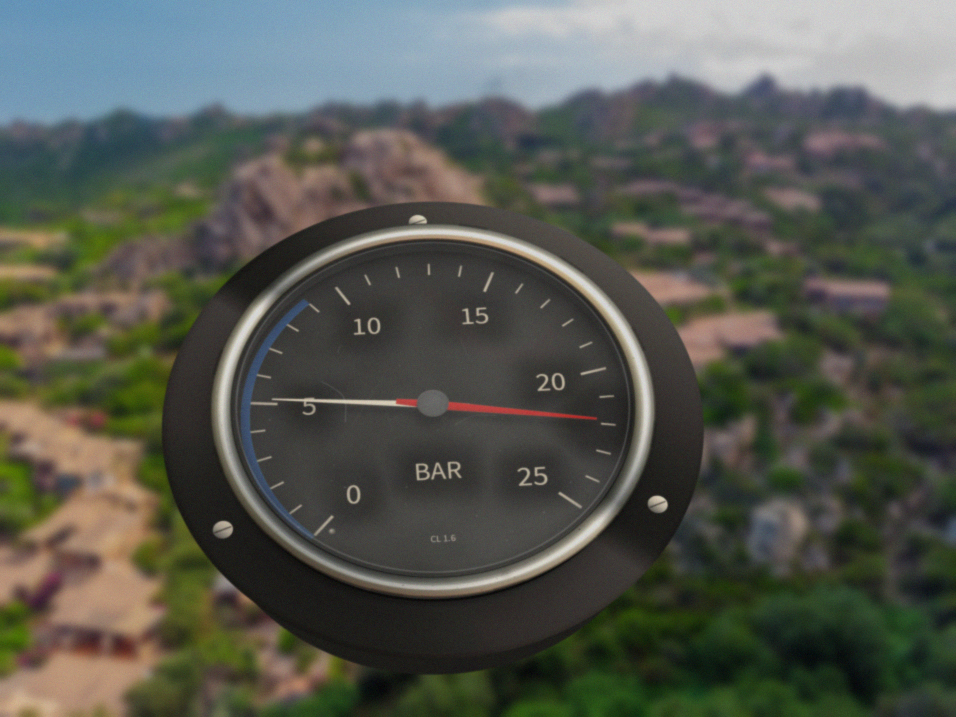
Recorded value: 22 bar
